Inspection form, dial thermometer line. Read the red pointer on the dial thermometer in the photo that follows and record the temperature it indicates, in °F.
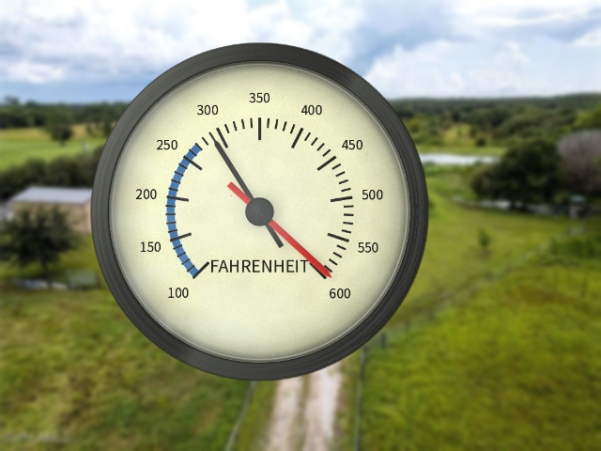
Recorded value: 595 °F
